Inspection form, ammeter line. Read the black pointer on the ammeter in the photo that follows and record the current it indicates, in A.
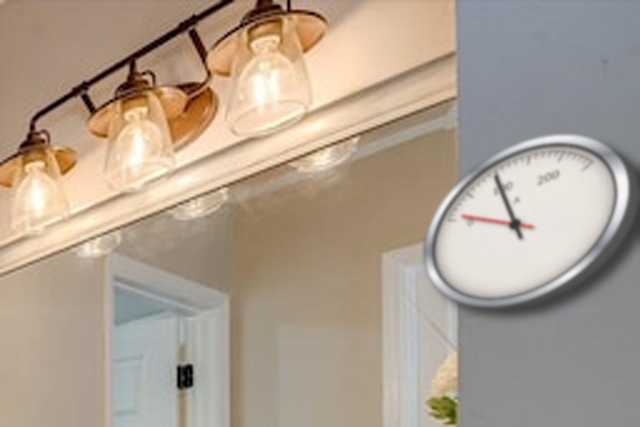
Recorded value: 100 A
